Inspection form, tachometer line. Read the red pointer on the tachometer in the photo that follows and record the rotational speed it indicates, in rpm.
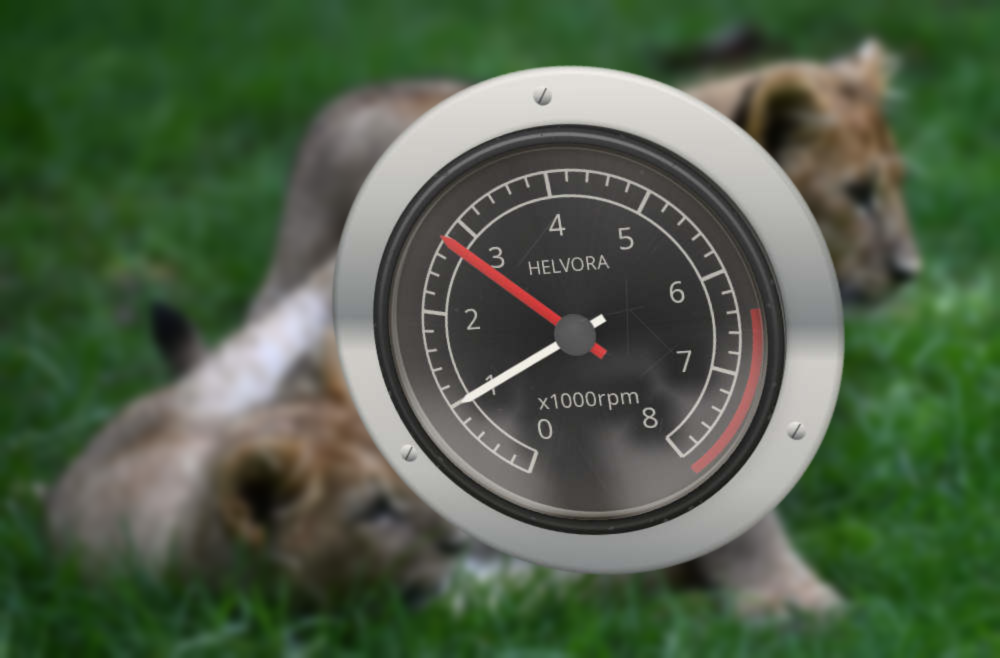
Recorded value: 2800 rpm
